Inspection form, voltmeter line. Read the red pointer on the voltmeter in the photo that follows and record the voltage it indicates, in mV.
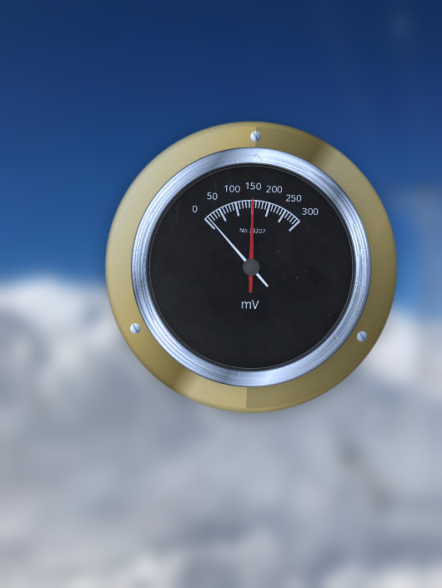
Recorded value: 150 mV
